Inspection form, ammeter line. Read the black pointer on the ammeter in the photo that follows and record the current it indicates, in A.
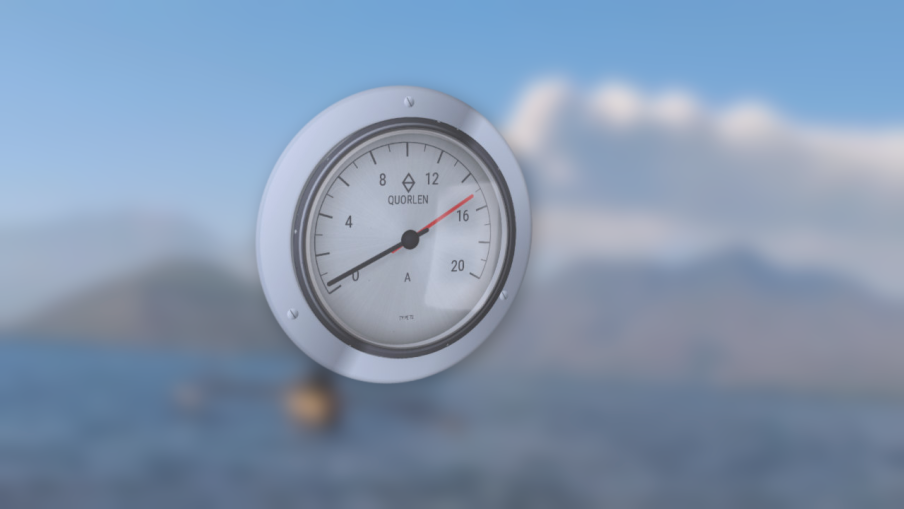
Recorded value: 0.5 A
